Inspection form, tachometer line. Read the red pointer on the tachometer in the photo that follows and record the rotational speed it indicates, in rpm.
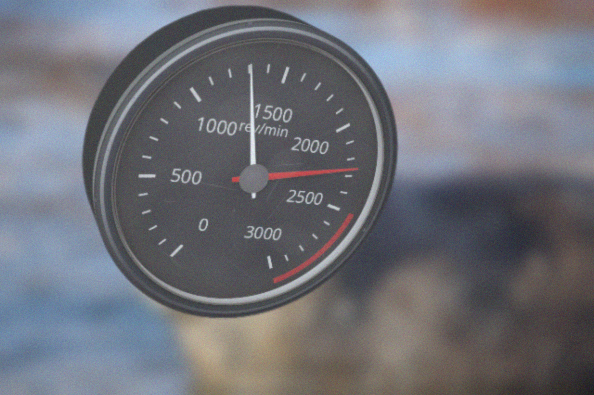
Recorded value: 2250 rpm
